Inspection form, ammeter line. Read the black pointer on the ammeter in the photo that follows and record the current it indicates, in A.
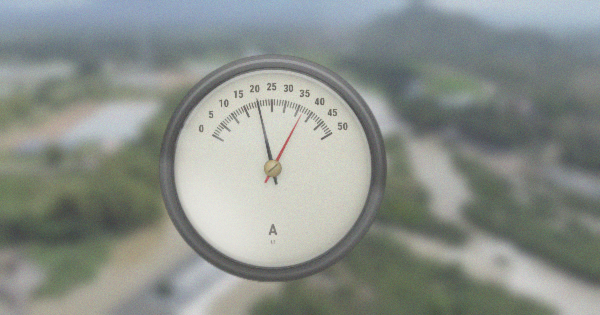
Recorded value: 20 A
